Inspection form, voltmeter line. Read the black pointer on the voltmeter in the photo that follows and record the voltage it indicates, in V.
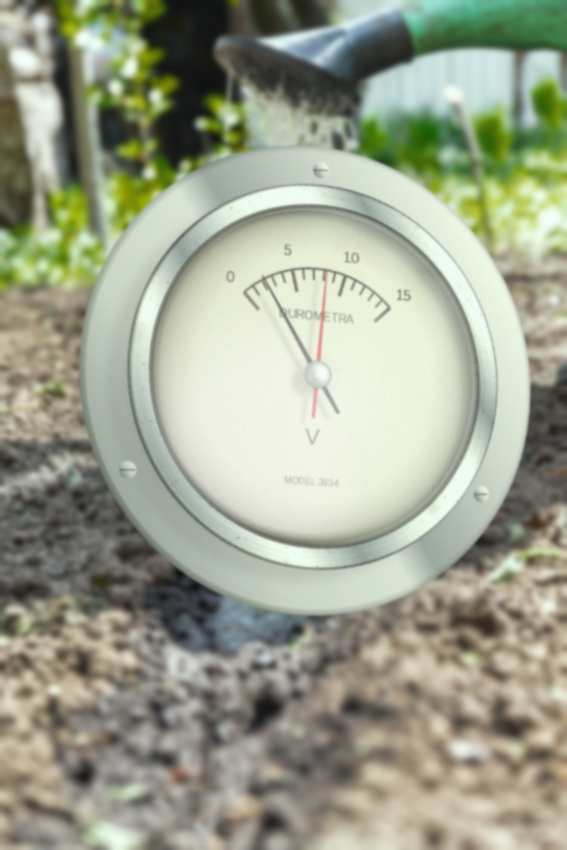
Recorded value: 2 V
